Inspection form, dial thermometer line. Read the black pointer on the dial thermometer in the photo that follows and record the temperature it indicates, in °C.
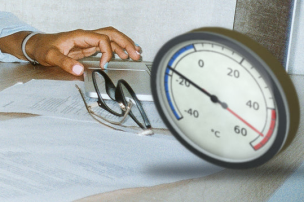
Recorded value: -16 °C
